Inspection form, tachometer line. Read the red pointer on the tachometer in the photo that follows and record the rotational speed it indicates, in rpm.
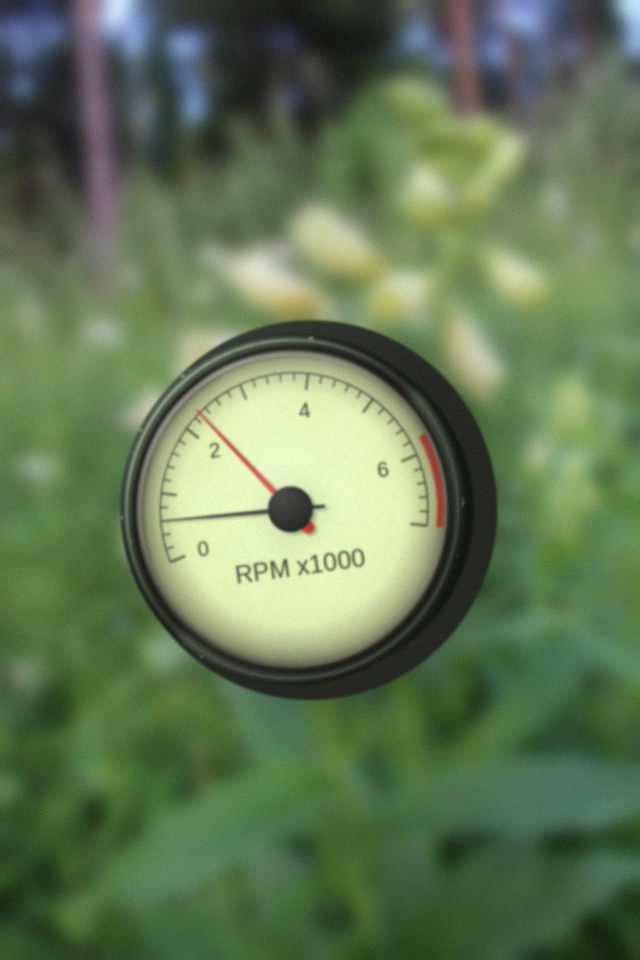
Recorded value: 2300 rpm
